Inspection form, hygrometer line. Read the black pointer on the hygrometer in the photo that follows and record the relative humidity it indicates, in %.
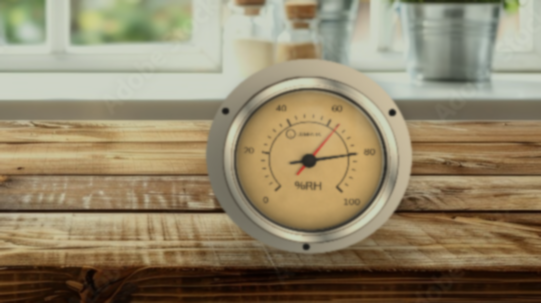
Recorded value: 80 %
